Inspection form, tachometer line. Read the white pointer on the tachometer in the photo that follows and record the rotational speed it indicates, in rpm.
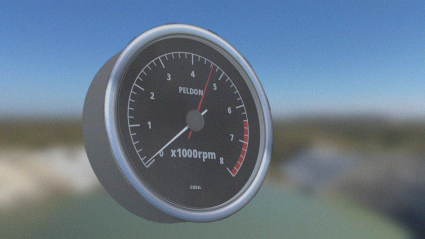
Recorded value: 100 rpm
